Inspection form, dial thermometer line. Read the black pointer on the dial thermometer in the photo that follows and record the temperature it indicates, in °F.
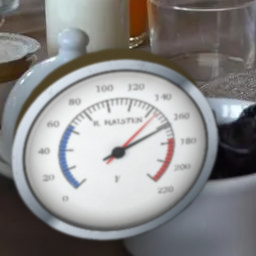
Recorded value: 160 °F
